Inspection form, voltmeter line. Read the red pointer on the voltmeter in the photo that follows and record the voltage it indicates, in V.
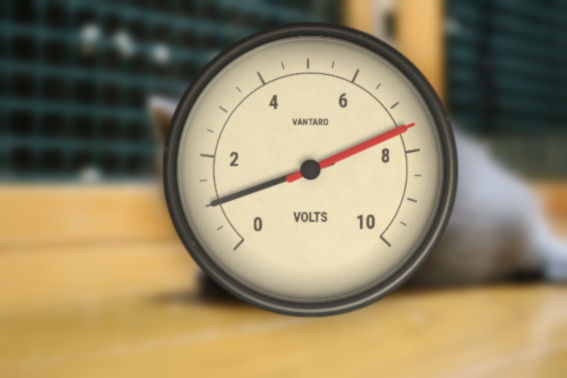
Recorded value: 7.5 V
